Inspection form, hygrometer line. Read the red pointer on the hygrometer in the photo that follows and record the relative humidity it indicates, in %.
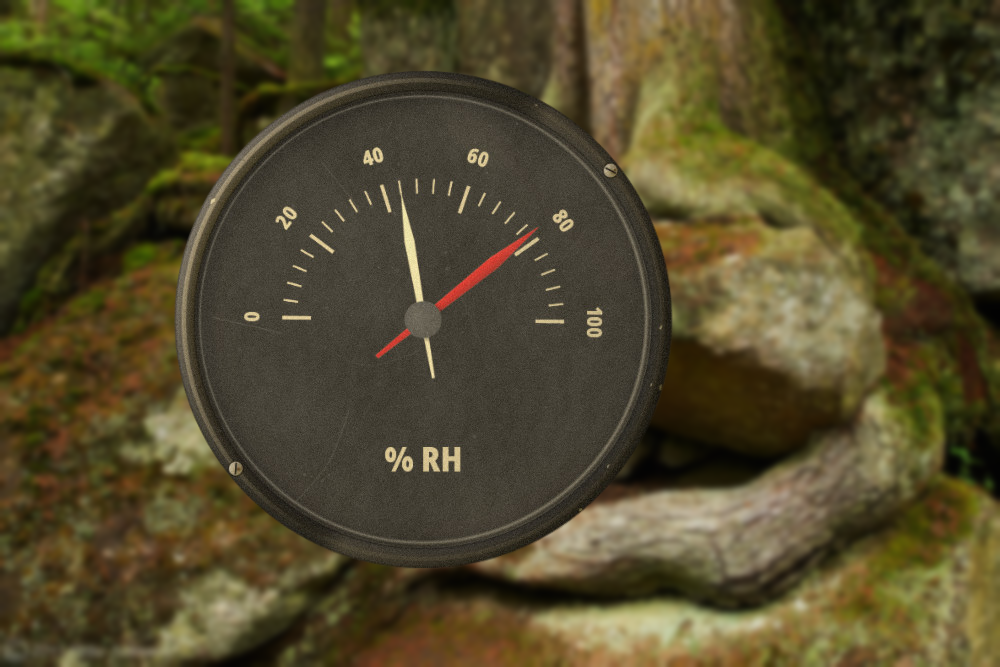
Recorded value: 78 %
